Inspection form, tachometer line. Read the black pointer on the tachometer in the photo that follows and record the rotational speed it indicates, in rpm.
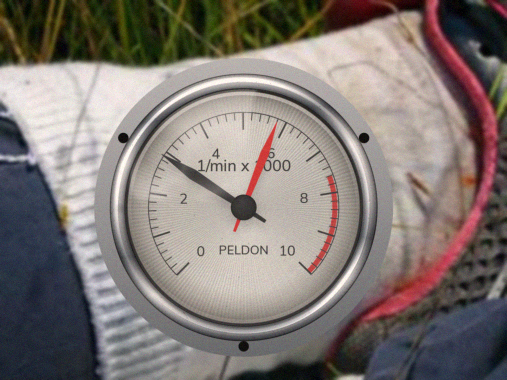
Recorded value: 2900 rpm
